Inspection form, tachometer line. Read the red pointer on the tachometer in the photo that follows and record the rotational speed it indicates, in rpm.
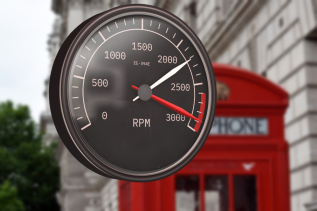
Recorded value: 2900 rpm
